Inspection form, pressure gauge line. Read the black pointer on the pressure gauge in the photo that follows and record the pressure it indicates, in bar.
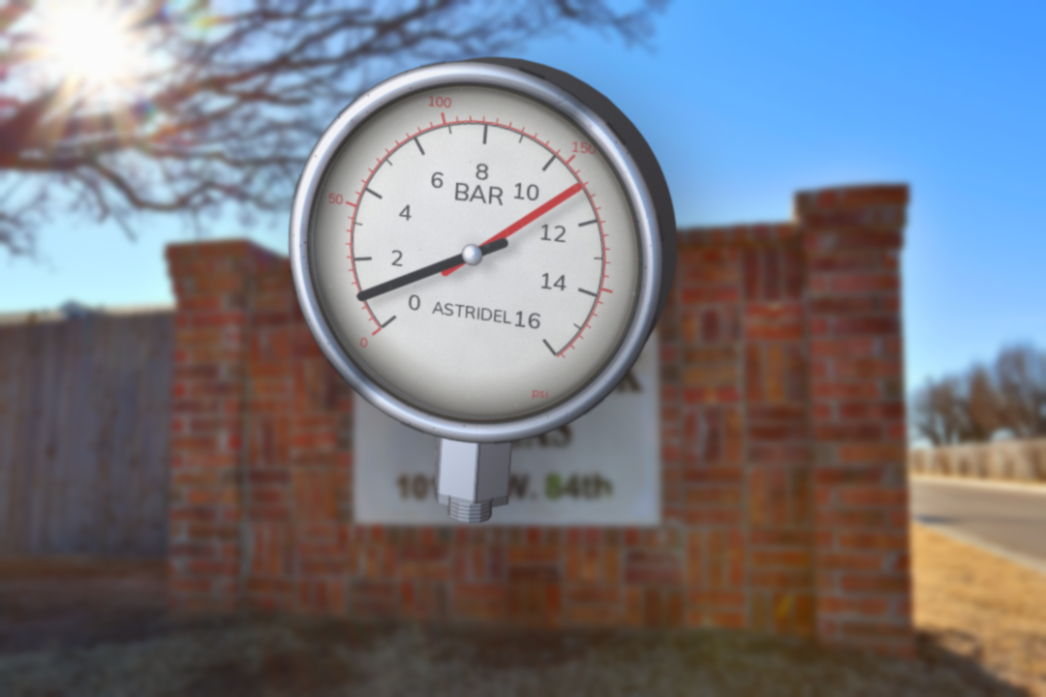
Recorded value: 1 bar
